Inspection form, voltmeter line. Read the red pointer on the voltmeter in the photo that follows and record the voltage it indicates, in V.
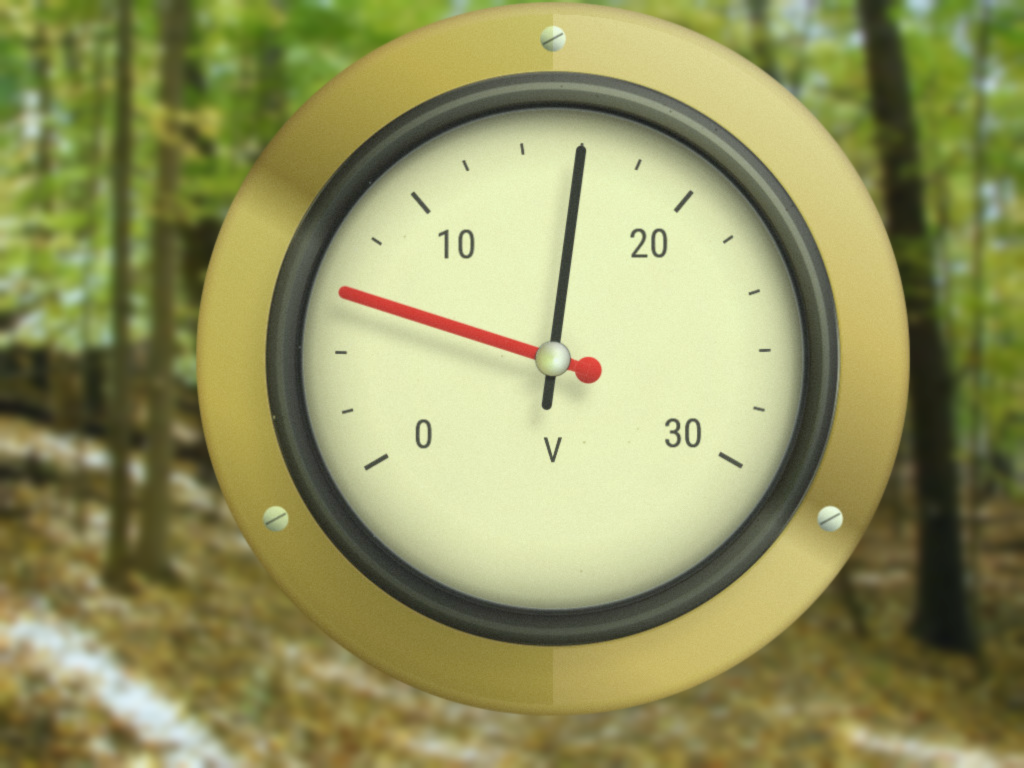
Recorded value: 6 V
